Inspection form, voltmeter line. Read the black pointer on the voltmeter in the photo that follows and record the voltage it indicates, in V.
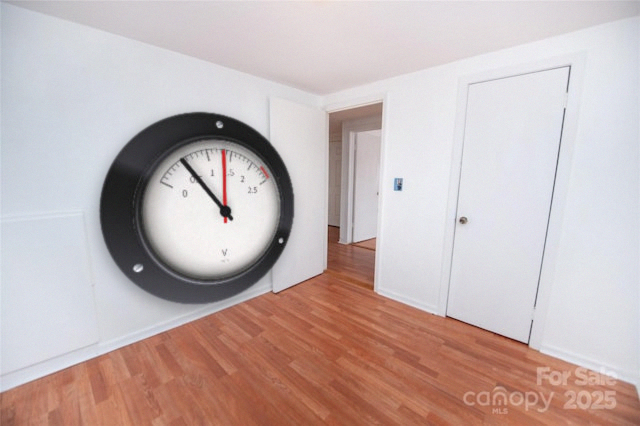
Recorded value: 0.5 V
